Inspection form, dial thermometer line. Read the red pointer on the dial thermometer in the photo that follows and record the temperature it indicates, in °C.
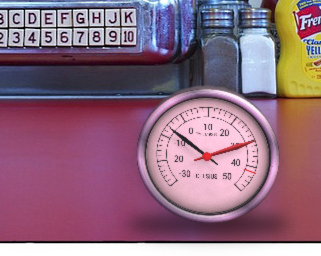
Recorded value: 30 °C
